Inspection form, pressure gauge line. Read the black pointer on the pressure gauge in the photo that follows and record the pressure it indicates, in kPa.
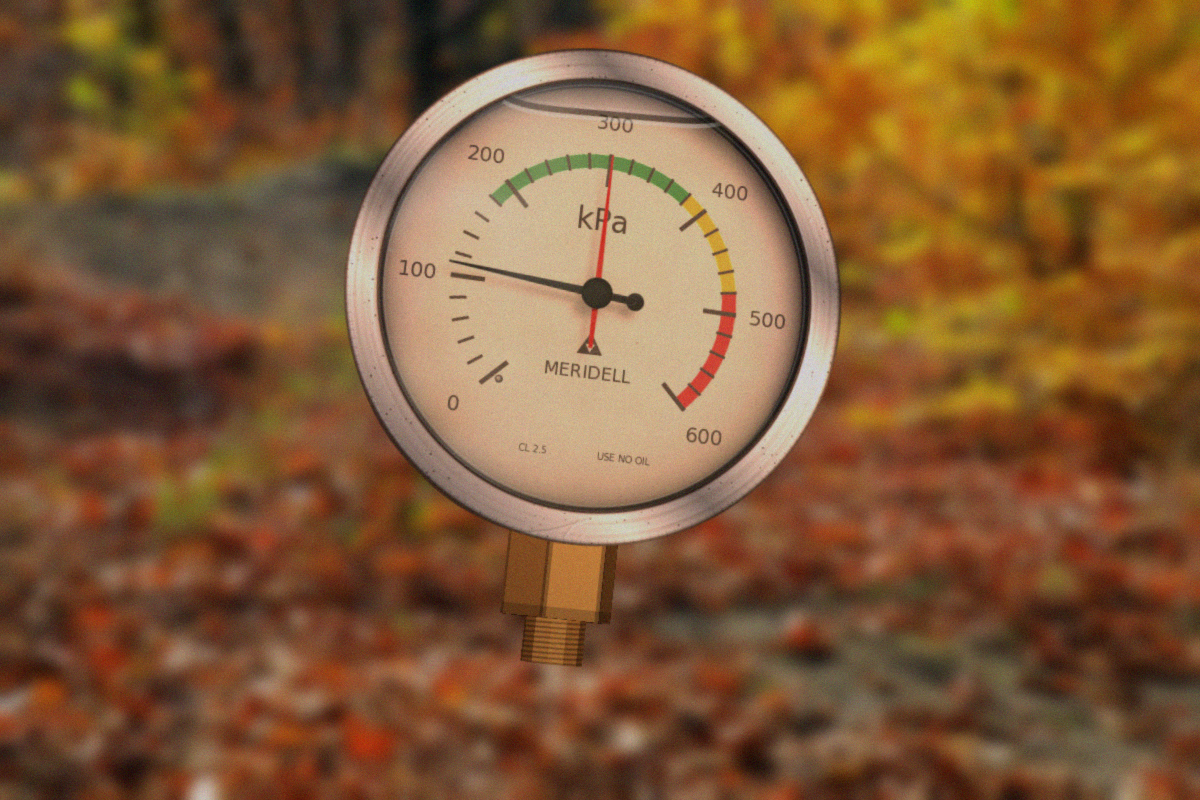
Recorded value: 110 kPa
